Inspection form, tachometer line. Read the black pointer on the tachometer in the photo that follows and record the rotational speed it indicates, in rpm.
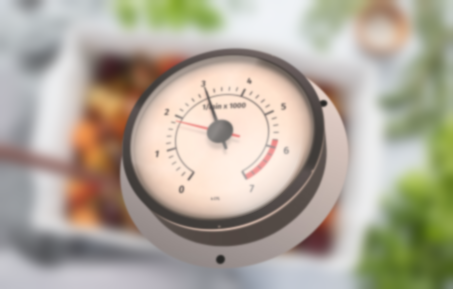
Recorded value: 3000 rpm
